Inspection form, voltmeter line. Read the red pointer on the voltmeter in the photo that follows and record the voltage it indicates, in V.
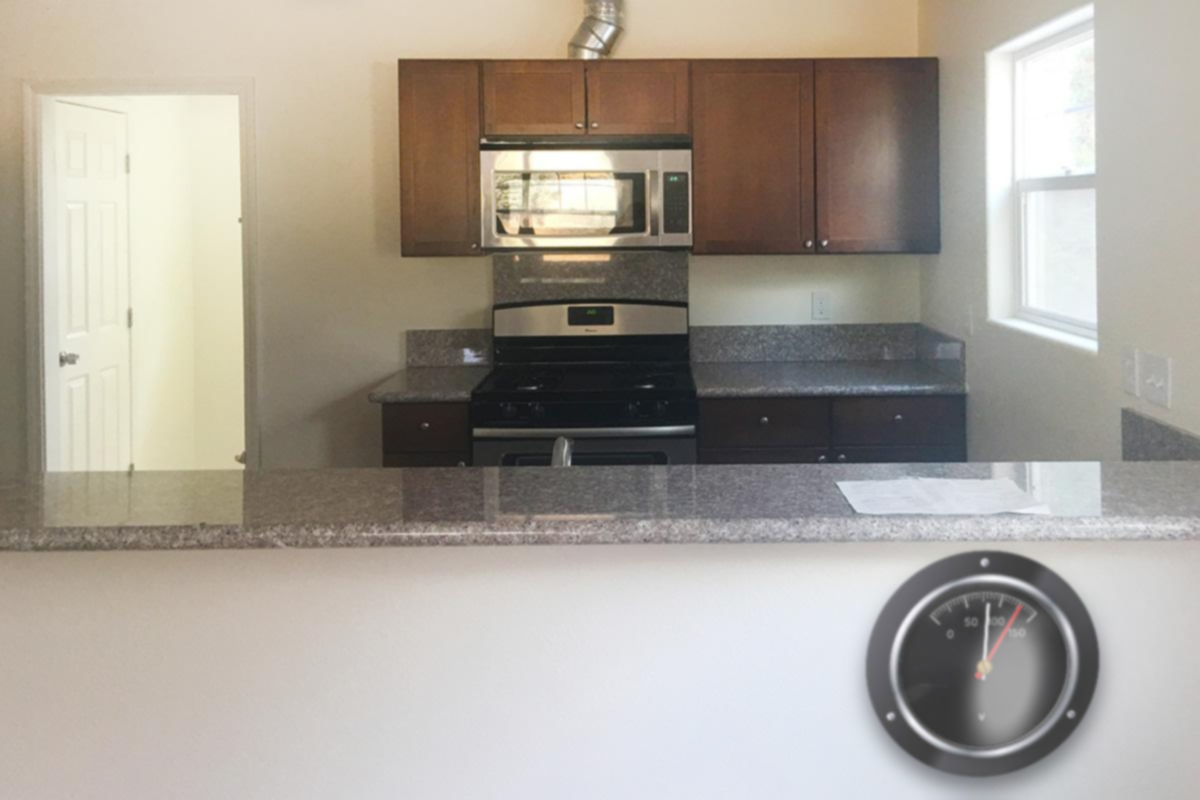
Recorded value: 125 V
